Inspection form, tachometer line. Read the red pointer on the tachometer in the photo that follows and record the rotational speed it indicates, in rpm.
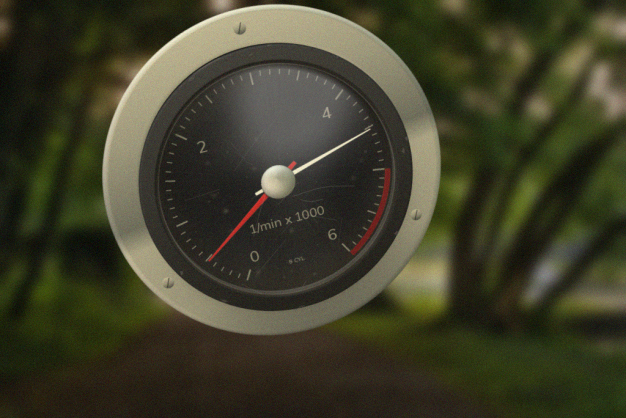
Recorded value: 500 rpm
